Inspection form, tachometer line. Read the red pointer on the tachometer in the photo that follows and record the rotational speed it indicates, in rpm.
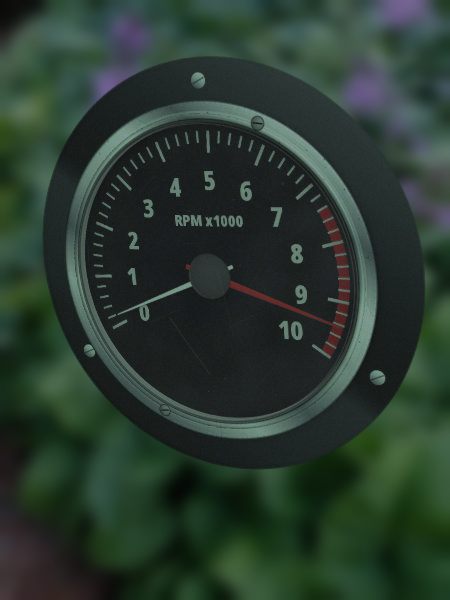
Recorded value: 9400 rpm
